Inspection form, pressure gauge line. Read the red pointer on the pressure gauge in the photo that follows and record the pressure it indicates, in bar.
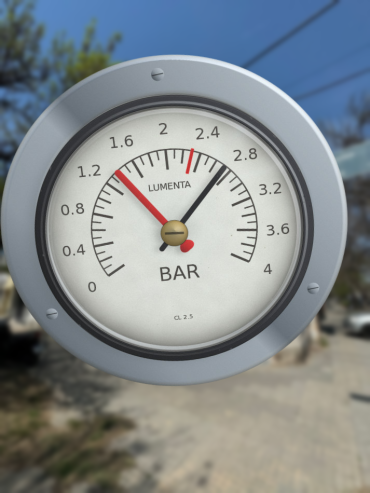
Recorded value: 1.4 bar
